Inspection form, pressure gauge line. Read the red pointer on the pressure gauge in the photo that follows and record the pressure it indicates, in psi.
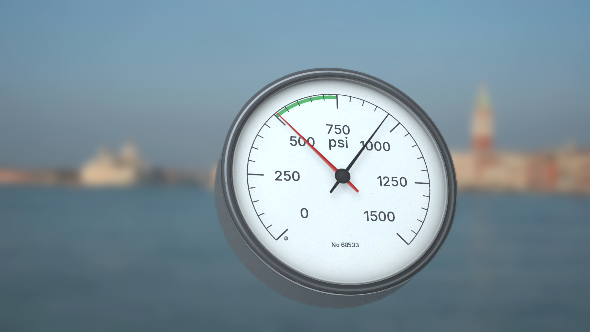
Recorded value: 500 psi
